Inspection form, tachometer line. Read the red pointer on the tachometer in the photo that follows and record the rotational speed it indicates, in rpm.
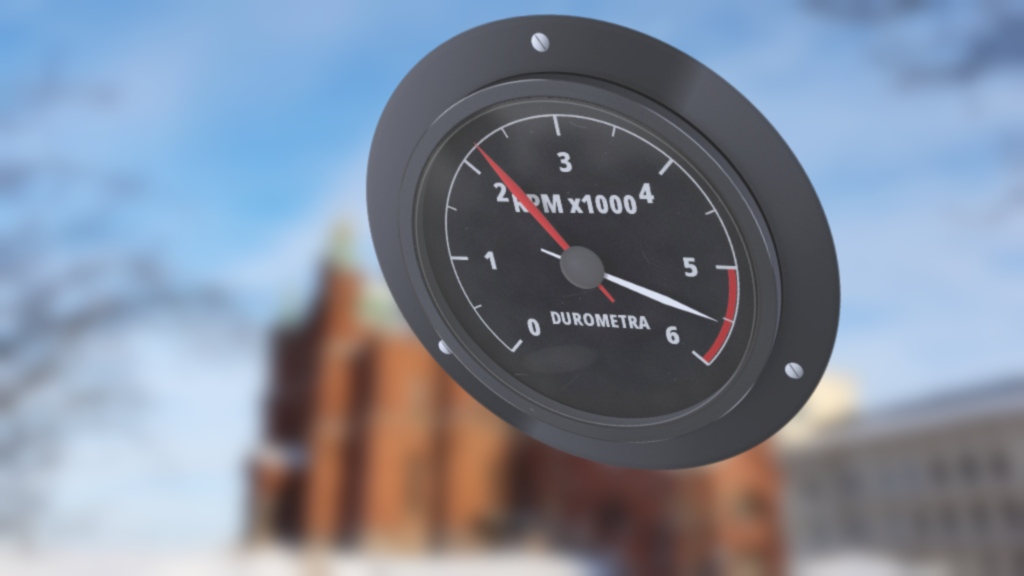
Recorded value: 2250 rpm
